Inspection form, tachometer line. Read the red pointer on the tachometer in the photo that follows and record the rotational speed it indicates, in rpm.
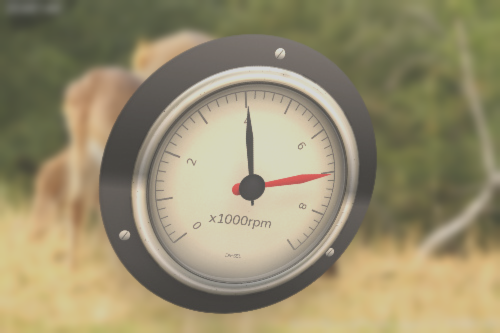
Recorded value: 7000 rpm
